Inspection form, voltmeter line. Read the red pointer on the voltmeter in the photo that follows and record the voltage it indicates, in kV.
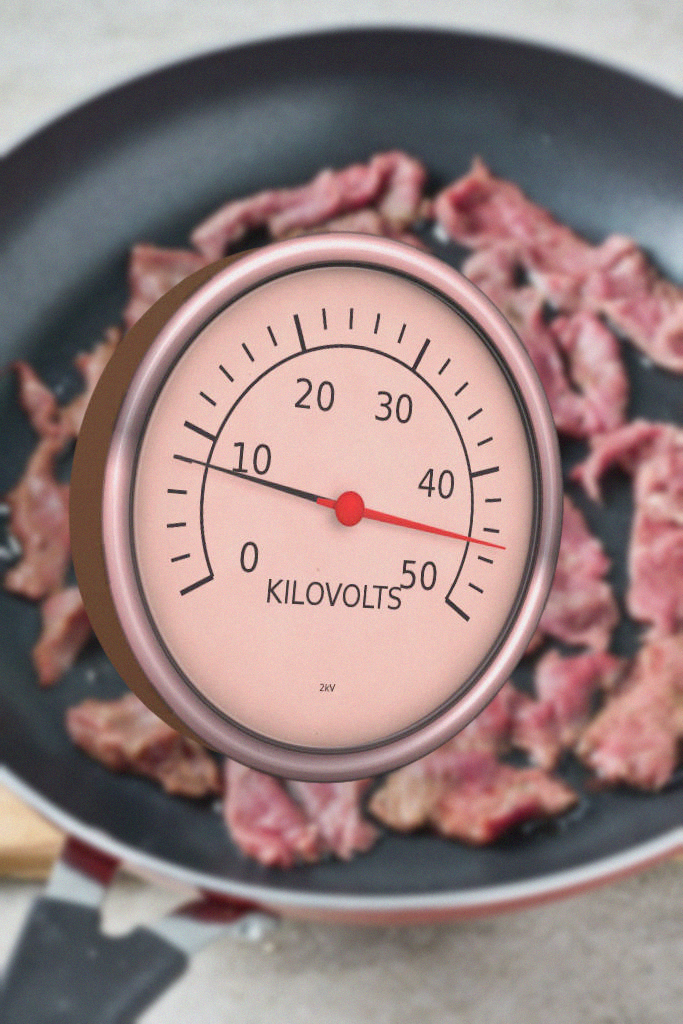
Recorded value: 45 kV
